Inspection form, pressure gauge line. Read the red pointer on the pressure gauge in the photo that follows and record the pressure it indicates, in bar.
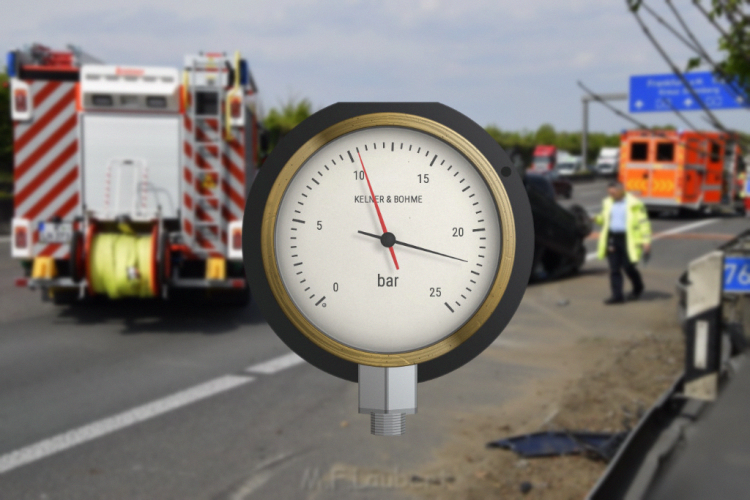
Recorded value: 10.5 bar
